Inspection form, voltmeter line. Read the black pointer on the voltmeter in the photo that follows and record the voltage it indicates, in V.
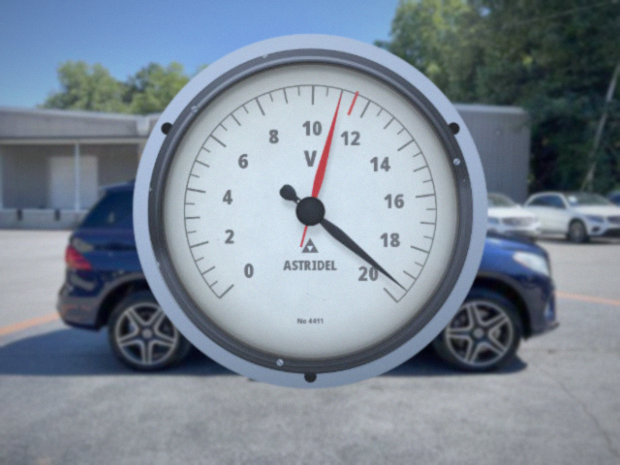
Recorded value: 19.5 V
